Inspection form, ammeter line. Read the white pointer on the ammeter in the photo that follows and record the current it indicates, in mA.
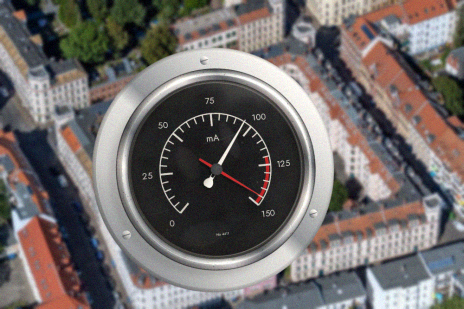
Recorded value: 95 mA
